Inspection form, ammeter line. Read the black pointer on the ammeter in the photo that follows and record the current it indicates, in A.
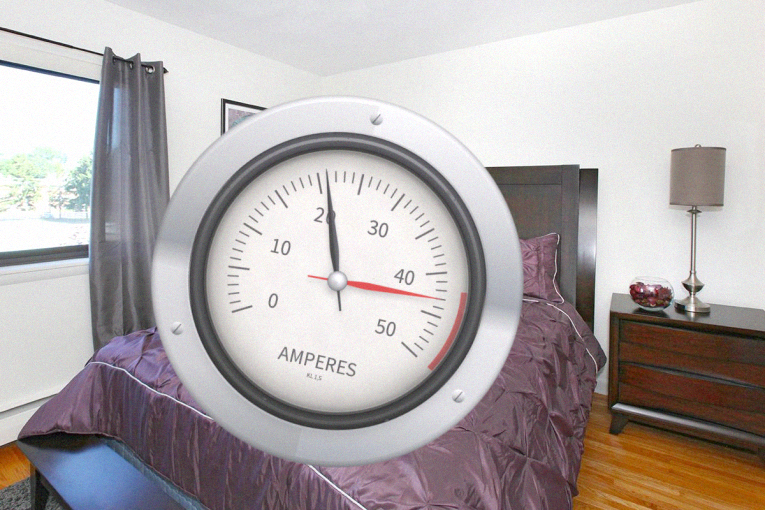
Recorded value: 21 A
